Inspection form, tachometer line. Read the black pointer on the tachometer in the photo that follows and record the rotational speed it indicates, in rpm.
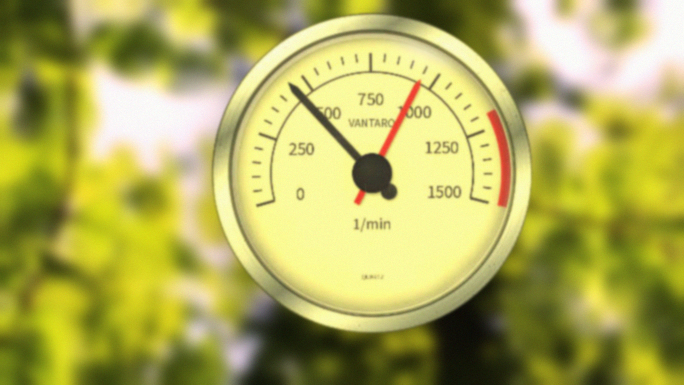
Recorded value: 450 rpm
